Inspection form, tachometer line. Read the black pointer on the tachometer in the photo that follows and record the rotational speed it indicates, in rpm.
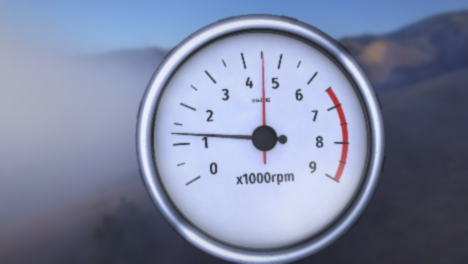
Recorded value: 1250 rpm
